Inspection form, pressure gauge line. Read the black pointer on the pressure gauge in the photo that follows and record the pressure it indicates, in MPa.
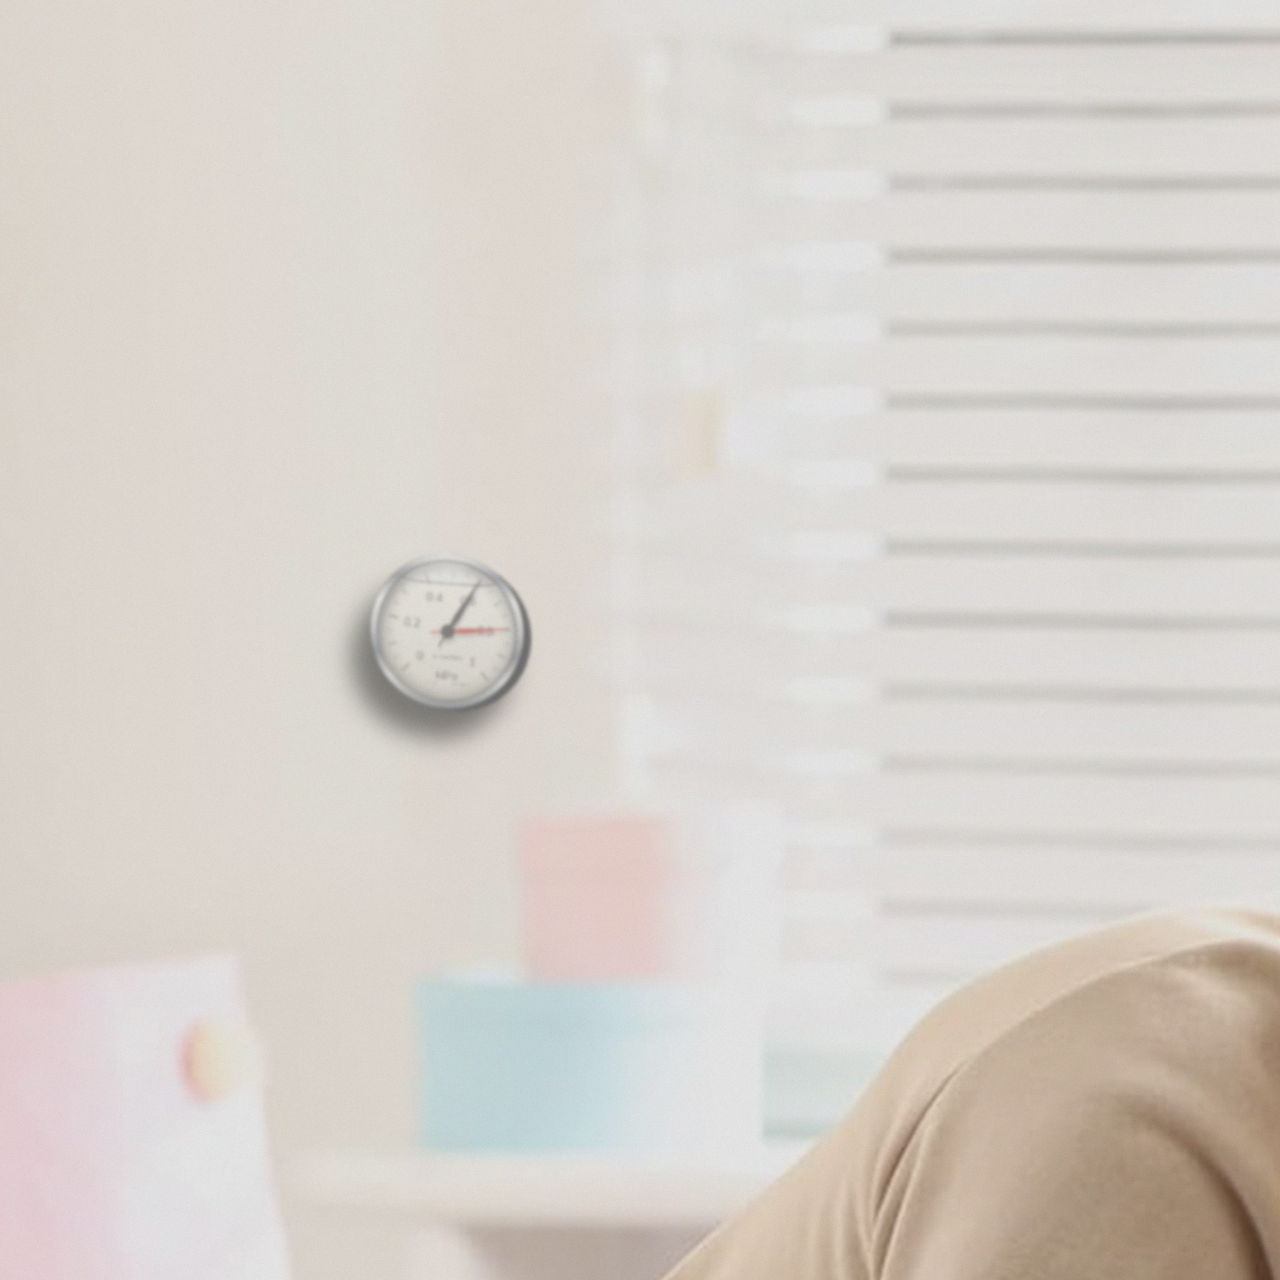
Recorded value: 0.6 MPa
